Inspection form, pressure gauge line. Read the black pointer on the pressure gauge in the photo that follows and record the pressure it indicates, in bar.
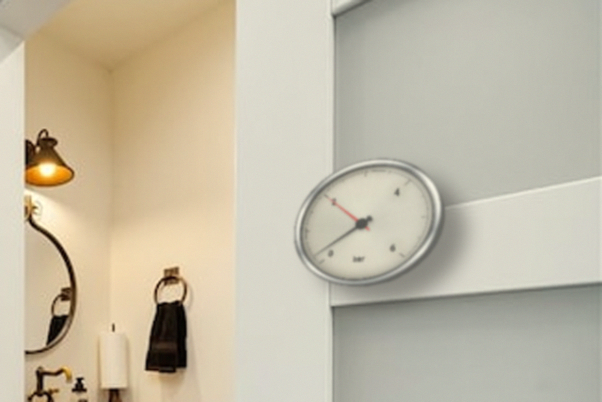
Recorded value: 0.25 bar
